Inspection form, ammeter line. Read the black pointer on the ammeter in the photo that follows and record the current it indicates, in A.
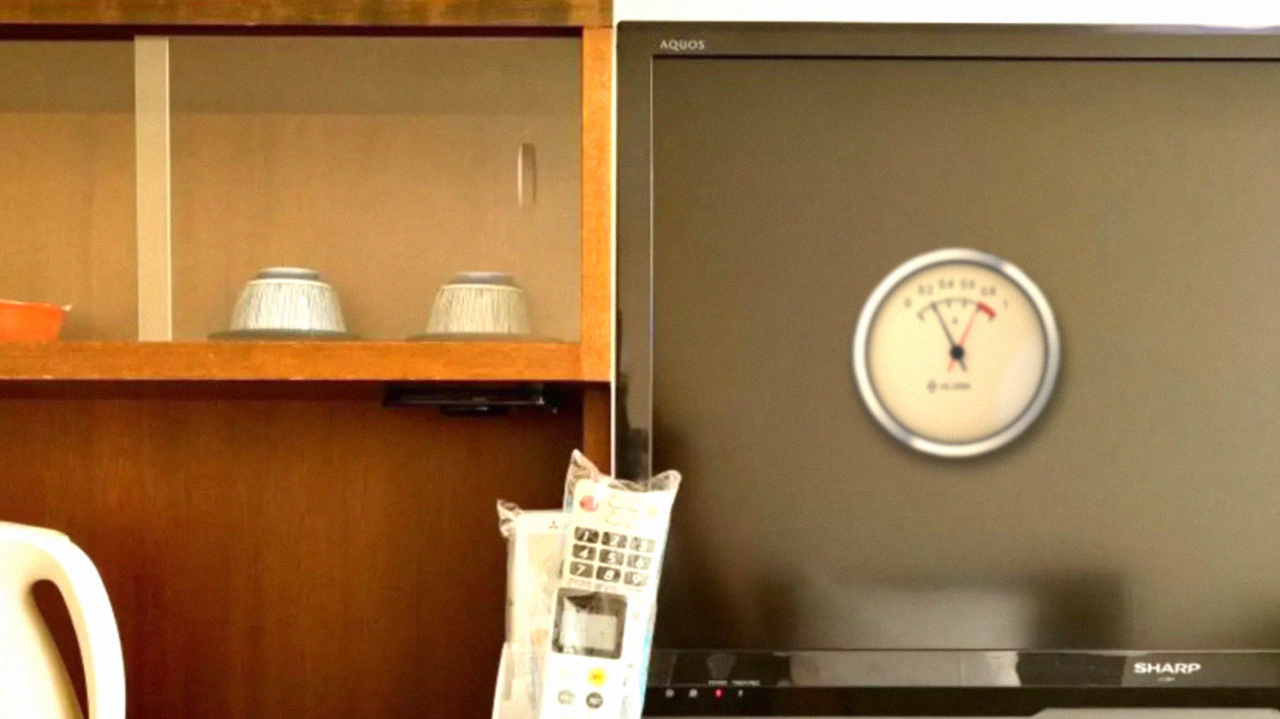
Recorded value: 0.2 A
